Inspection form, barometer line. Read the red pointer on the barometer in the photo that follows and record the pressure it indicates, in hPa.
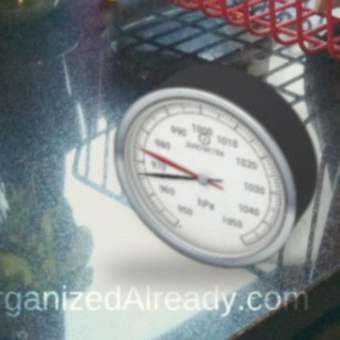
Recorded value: 975 hPa
